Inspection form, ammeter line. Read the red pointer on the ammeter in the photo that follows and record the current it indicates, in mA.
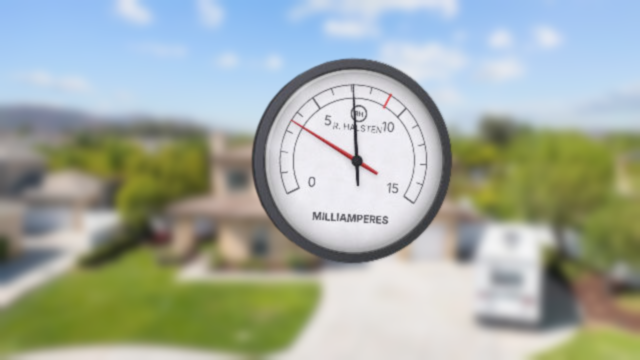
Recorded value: 3.5 mA
